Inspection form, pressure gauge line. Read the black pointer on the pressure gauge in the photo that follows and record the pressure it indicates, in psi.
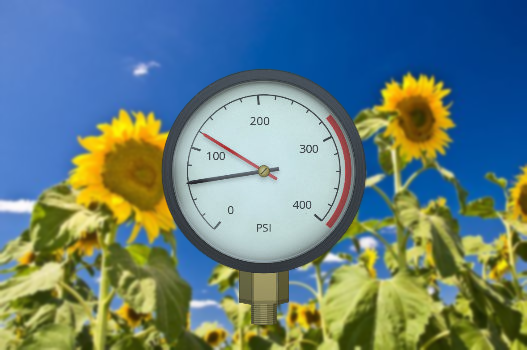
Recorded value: 60 psi
